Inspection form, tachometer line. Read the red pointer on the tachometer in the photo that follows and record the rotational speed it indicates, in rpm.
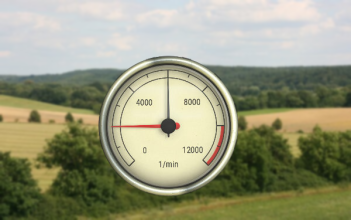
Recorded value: 2000 rpm
